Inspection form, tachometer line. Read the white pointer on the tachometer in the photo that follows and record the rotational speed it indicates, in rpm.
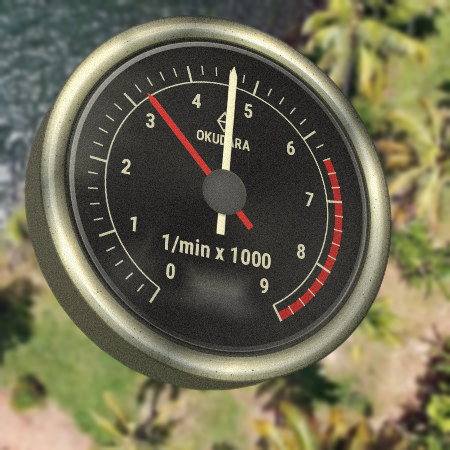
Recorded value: 4600 rpm
